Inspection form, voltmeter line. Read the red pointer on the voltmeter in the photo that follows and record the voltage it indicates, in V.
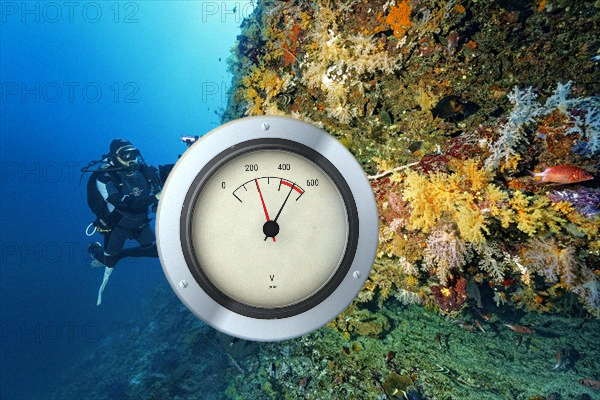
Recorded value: 200 V
